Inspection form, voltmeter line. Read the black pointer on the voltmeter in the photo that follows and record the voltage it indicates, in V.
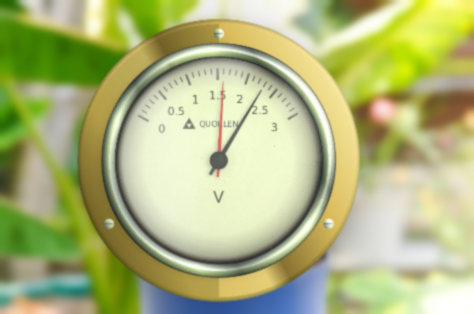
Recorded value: 2.3 V
